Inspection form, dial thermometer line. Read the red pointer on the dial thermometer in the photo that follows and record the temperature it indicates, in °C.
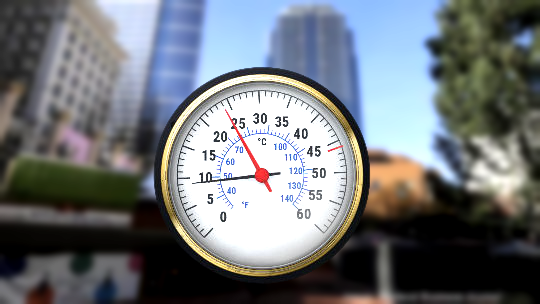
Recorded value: 24 °C
